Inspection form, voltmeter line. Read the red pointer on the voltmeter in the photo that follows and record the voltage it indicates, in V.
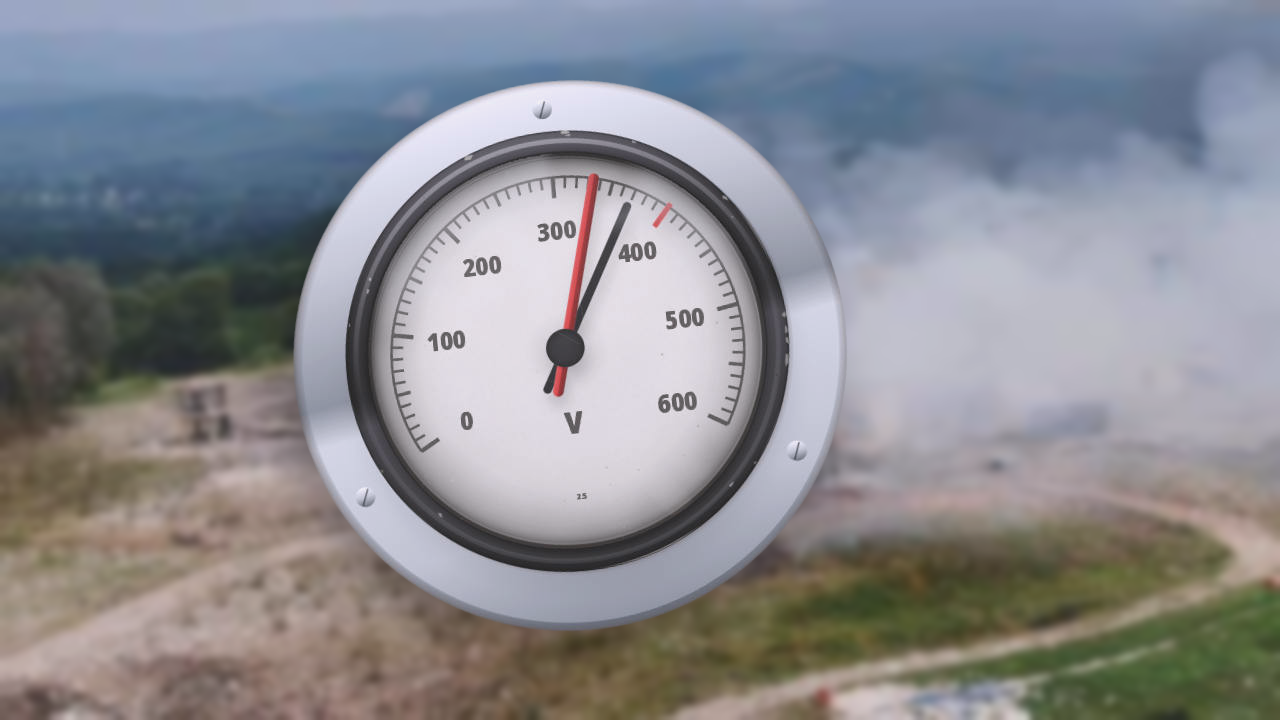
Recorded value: 335 V
